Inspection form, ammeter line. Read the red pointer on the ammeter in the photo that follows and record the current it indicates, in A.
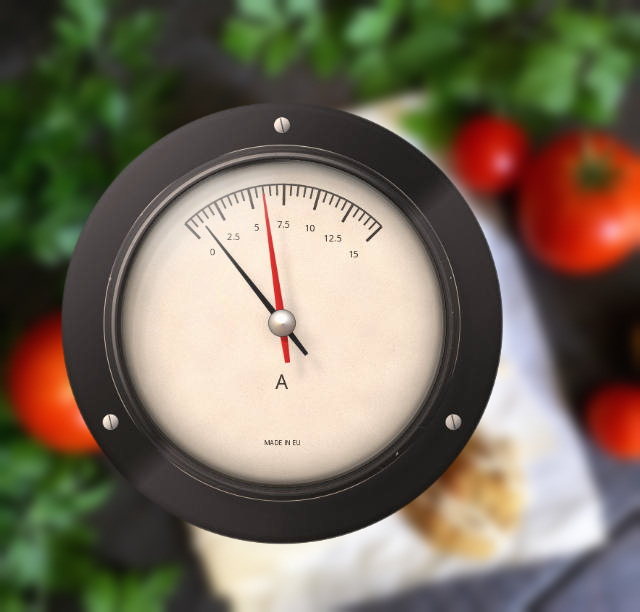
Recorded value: 6 A
